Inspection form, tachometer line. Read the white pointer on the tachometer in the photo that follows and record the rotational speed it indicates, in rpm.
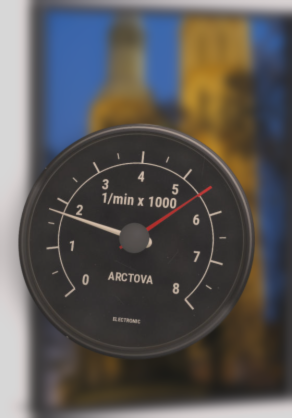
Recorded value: 1750 rpm
